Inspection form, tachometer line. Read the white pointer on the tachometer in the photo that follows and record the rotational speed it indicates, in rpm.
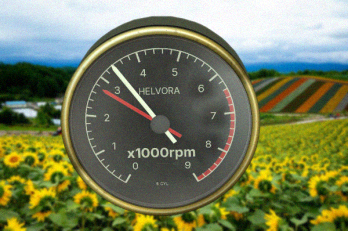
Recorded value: 3400 rpm
